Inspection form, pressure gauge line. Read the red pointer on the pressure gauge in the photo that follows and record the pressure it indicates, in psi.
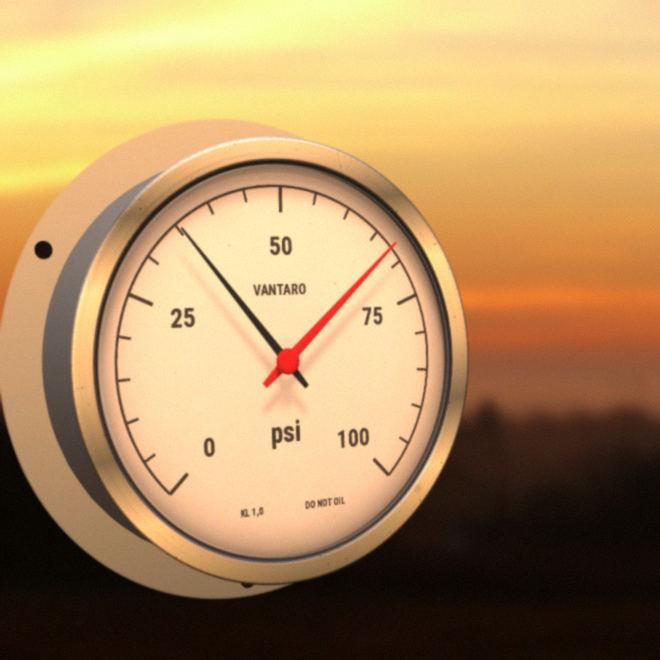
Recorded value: 67.5 psi
